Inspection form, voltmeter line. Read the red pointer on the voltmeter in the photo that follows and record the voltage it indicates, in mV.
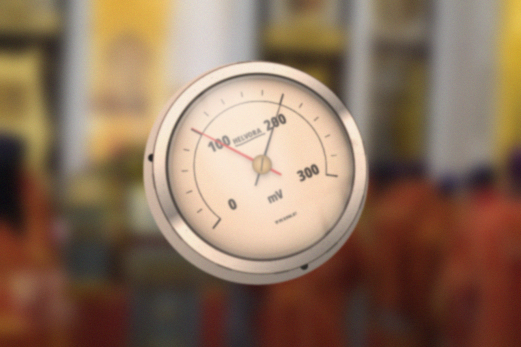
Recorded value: 100 mV
